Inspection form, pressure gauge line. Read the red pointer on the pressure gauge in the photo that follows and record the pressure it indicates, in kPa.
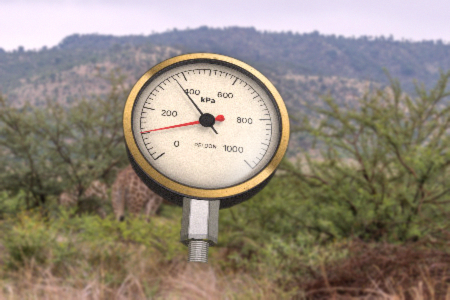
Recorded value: 100 kPa
